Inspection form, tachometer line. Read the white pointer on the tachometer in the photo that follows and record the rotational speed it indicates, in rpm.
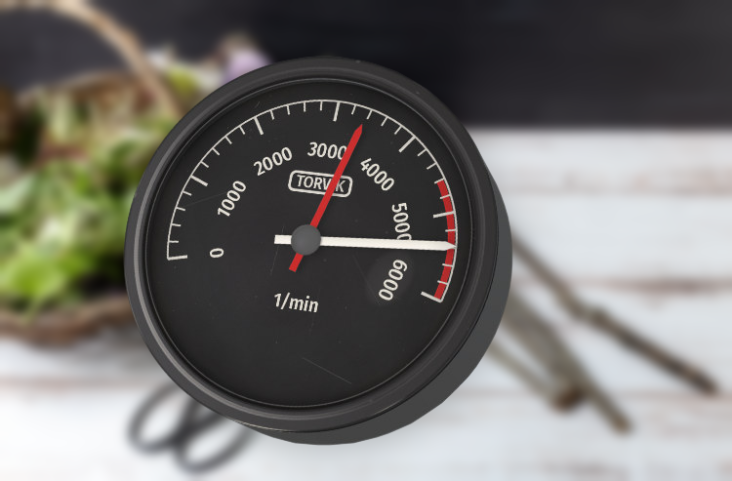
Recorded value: 5400 rpm
